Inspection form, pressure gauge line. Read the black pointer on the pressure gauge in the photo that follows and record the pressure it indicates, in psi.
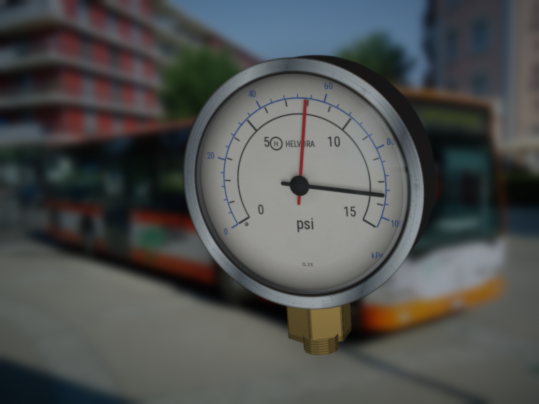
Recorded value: 13.5 psi
